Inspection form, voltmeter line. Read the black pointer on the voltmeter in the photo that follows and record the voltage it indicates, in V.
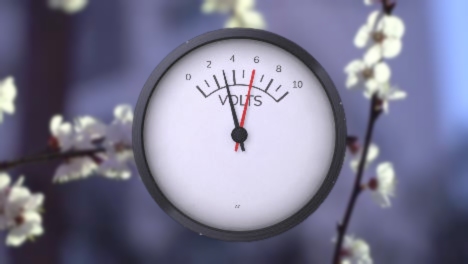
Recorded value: 3 V
